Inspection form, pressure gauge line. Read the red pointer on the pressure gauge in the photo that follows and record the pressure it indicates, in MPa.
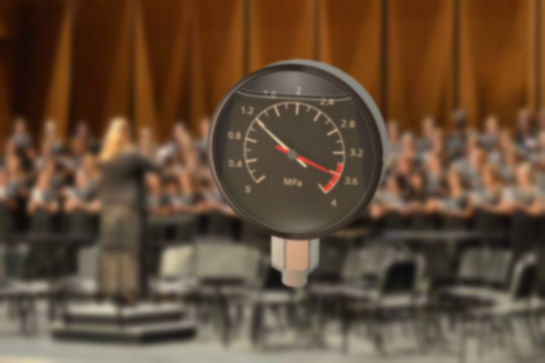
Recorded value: 3.6 MPa
